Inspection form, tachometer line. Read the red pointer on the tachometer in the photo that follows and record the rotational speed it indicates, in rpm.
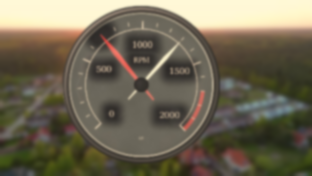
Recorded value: 700 rpm
